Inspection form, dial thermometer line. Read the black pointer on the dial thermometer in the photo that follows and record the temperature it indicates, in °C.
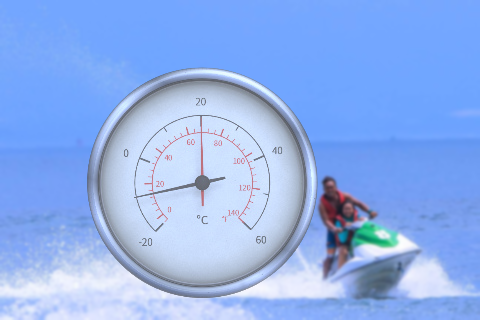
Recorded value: -10 °C
